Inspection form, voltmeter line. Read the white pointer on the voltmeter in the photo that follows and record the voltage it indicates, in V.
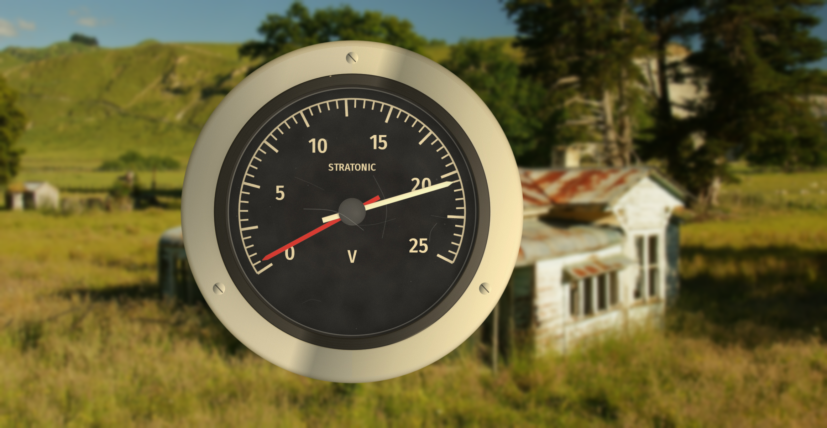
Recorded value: 20.5 V
